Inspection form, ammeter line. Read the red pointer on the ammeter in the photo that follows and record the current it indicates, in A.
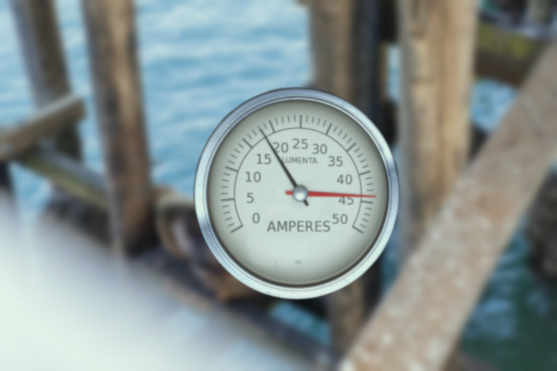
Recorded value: 44 A
